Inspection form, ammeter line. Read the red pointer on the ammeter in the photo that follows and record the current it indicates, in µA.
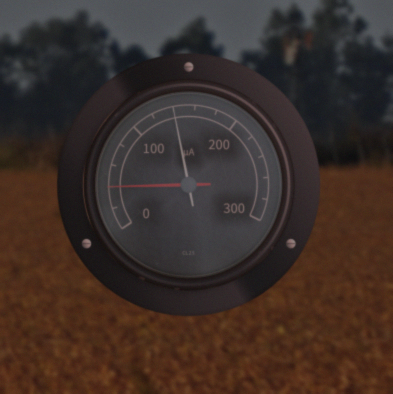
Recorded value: 40 µA
